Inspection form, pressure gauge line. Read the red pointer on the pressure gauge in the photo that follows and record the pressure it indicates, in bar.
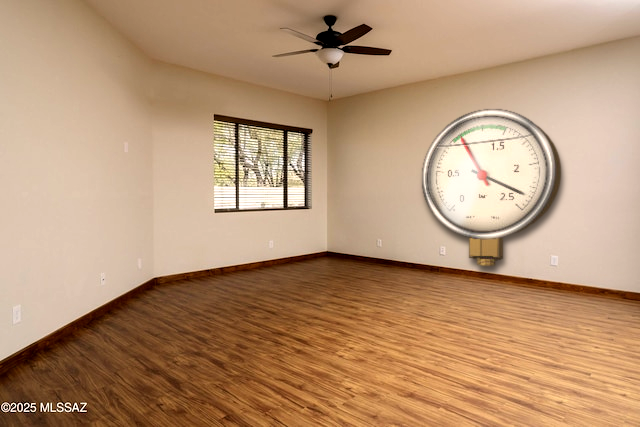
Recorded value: 1 bar
